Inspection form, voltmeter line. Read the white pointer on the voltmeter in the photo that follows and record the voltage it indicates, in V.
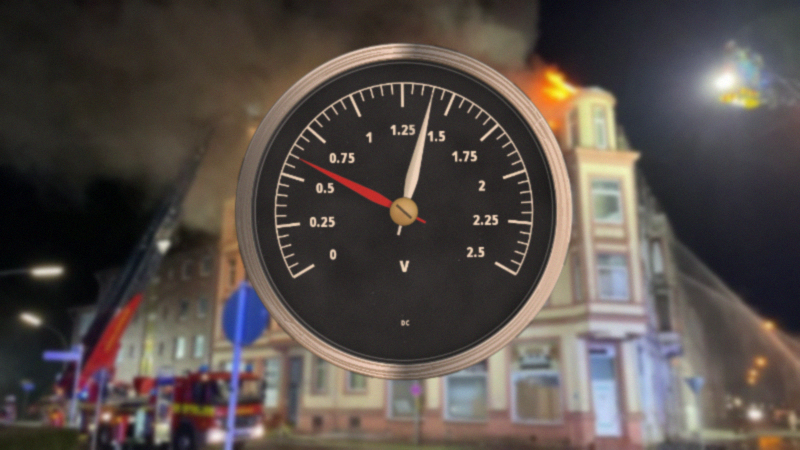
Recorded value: 1.4 V
